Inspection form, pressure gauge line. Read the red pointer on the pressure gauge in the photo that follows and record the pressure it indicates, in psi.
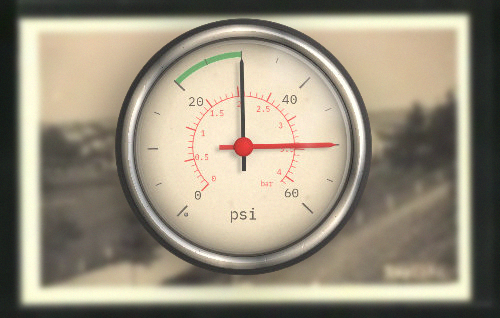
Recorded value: 50 psi
